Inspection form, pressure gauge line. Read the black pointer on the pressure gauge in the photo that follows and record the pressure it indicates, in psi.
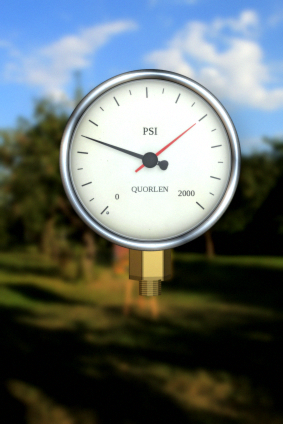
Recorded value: 500 psi
